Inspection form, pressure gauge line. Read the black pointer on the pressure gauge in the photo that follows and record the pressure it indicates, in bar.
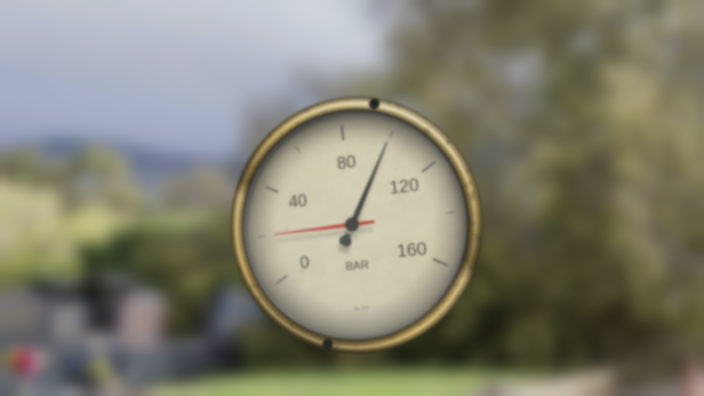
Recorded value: 100 bar
